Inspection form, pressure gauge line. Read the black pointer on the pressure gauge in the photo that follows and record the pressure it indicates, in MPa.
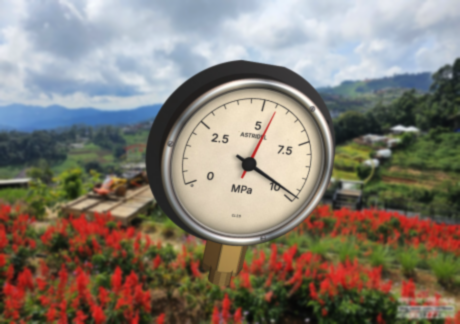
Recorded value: 9.75 MPa
